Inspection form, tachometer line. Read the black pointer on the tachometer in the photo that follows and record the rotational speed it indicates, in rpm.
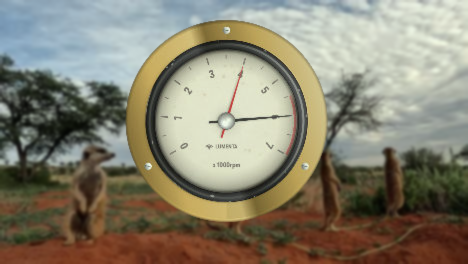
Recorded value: 6000 rpm
